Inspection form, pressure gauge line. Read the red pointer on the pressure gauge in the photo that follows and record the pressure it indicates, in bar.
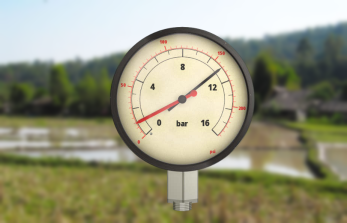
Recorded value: 1 bar
